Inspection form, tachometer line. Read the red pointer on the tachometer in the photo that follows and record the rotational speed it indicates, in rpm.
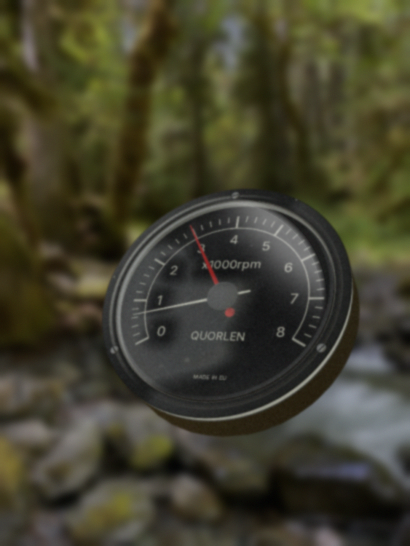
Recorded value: 3000 rpm
